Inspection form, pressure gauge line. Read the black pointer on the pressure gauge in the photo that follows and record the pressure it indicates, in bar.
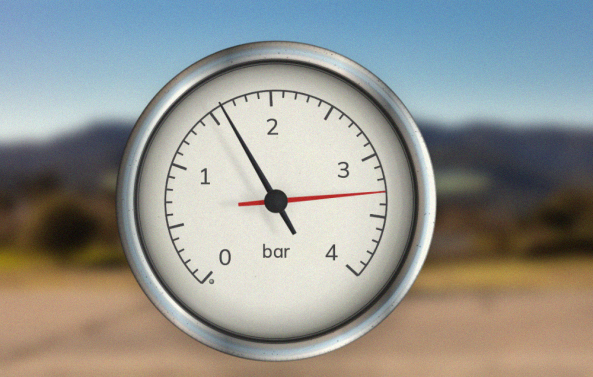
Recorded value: 1.6 bar
